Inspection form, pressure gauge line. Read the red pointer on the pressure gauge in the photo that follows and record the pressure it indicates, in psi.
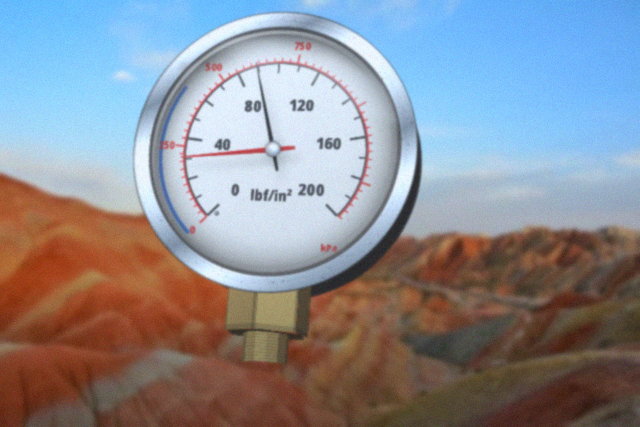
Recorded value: 30 psi
